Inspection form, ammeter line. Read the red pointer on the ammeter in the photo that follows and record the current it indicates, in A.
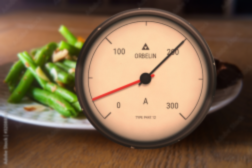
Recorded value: 25 A
